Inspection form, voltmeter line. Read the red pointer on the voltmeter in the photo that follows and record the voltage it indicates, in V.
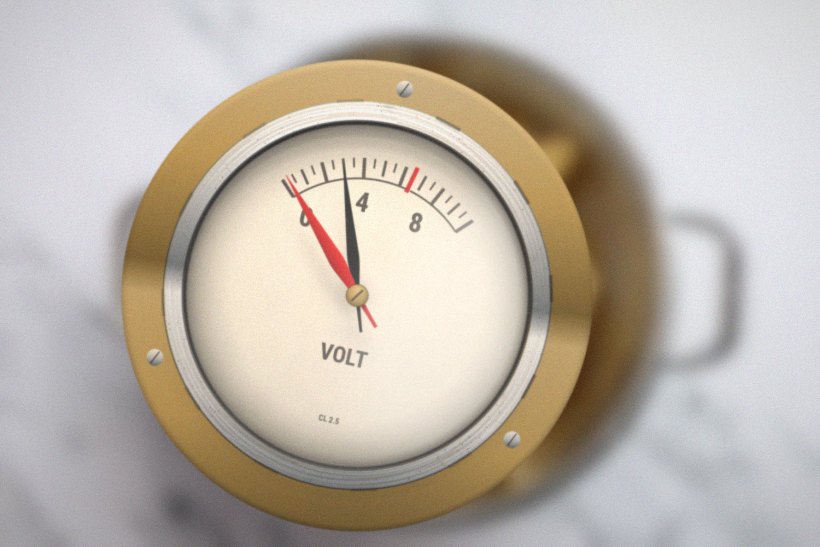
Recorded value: 0.25 V
